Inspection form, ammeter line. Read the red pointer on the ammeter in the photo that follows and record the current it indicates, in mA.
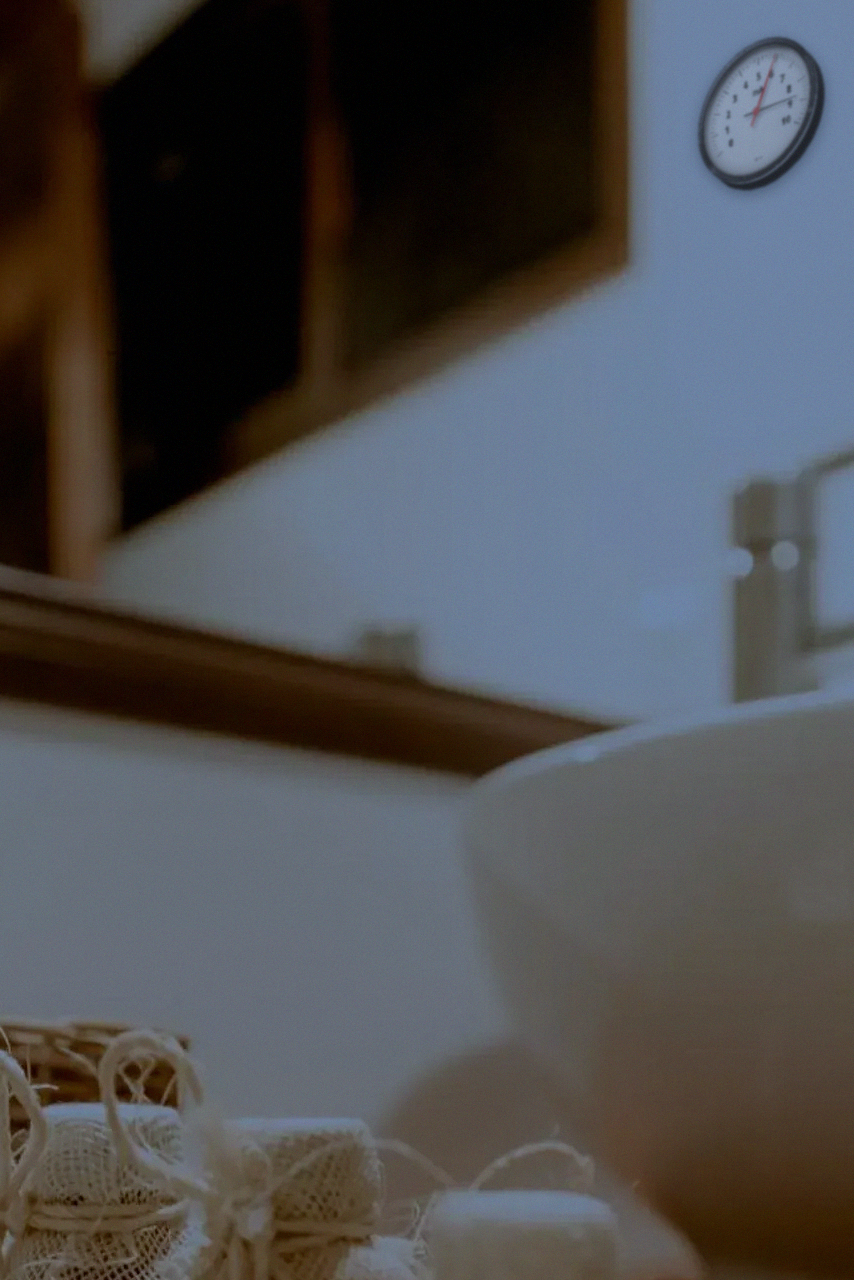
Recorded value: 6 mA
